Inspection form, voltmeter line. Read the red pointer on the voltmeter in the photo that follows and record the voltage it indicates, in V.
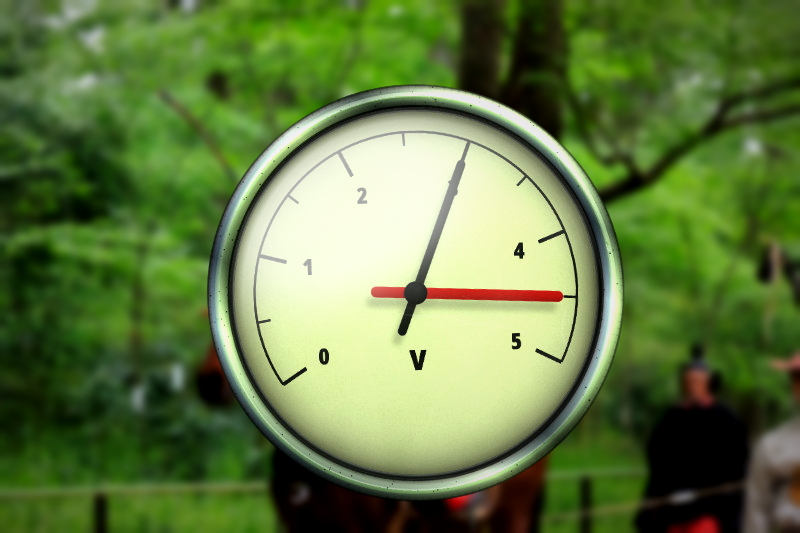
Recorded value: 4.5 V
